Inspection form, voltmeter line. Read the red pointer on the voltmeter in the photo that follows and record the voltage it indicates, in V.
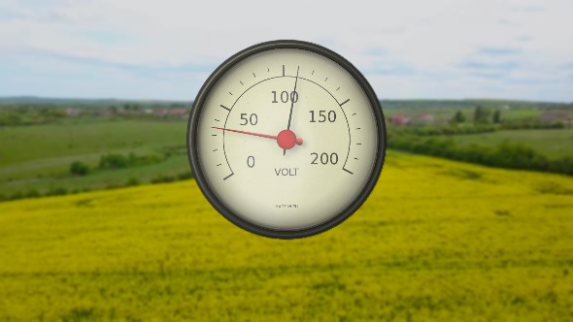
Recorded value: 35 V
